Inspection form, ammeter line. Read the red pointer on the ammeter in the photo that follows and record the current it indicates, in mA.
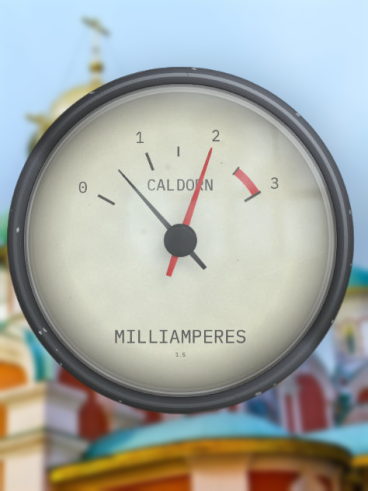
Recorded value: 2 mA
